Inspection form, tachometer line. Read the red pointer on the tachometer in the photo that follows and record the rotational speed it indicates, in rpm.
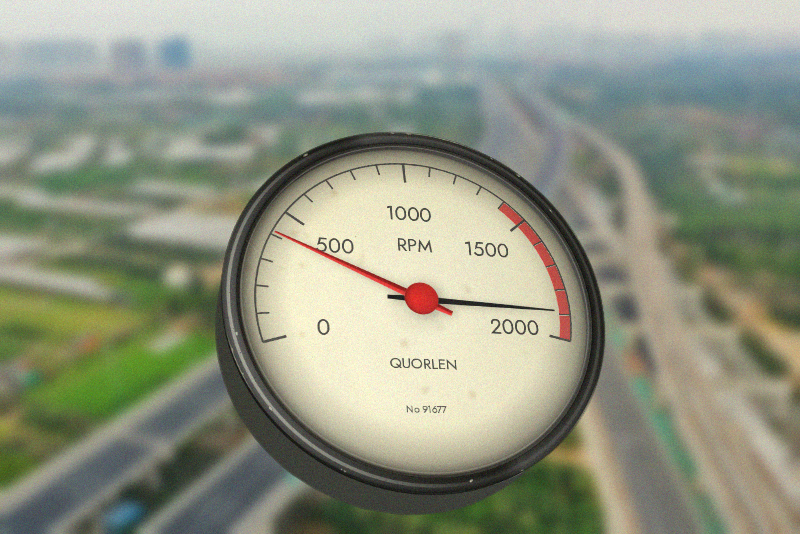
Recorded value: 400 rpm
